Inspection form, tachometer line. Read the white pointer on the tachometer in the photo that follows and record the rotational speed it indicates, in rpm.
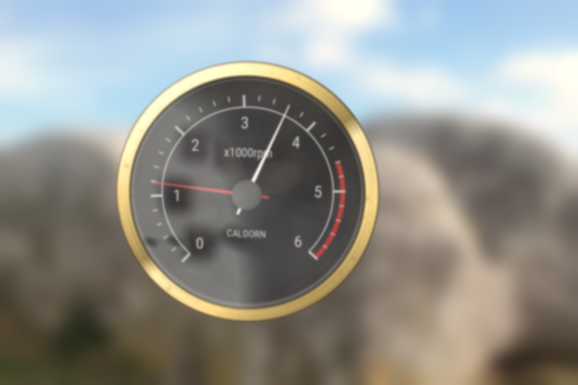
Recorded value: 3600 rpm
